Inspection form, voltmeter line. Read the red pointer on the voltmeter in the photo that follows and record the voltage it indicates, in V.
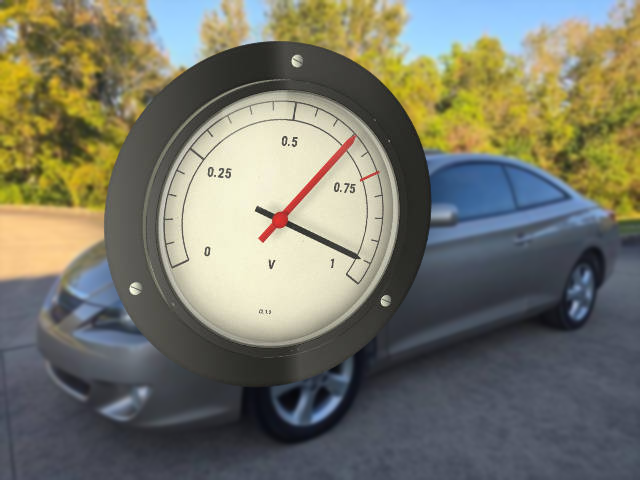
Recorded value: 0.65 V
